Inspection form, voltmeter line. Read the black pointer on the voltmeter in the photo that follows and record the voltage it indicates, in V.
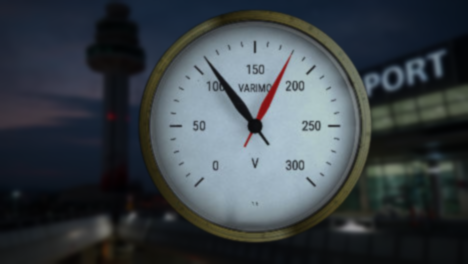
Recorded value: 110 V
